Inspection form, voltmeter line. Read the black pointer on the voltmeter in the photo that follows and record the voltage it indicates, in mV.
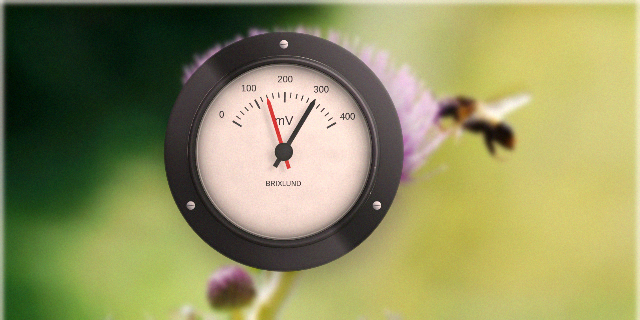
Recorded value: 300 mV
